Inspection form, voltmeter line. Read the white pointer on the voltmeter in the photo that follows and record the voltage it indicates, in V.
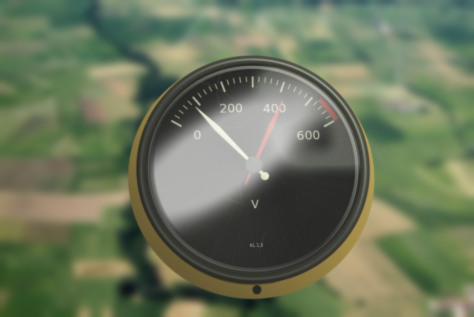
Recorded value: 80 V
